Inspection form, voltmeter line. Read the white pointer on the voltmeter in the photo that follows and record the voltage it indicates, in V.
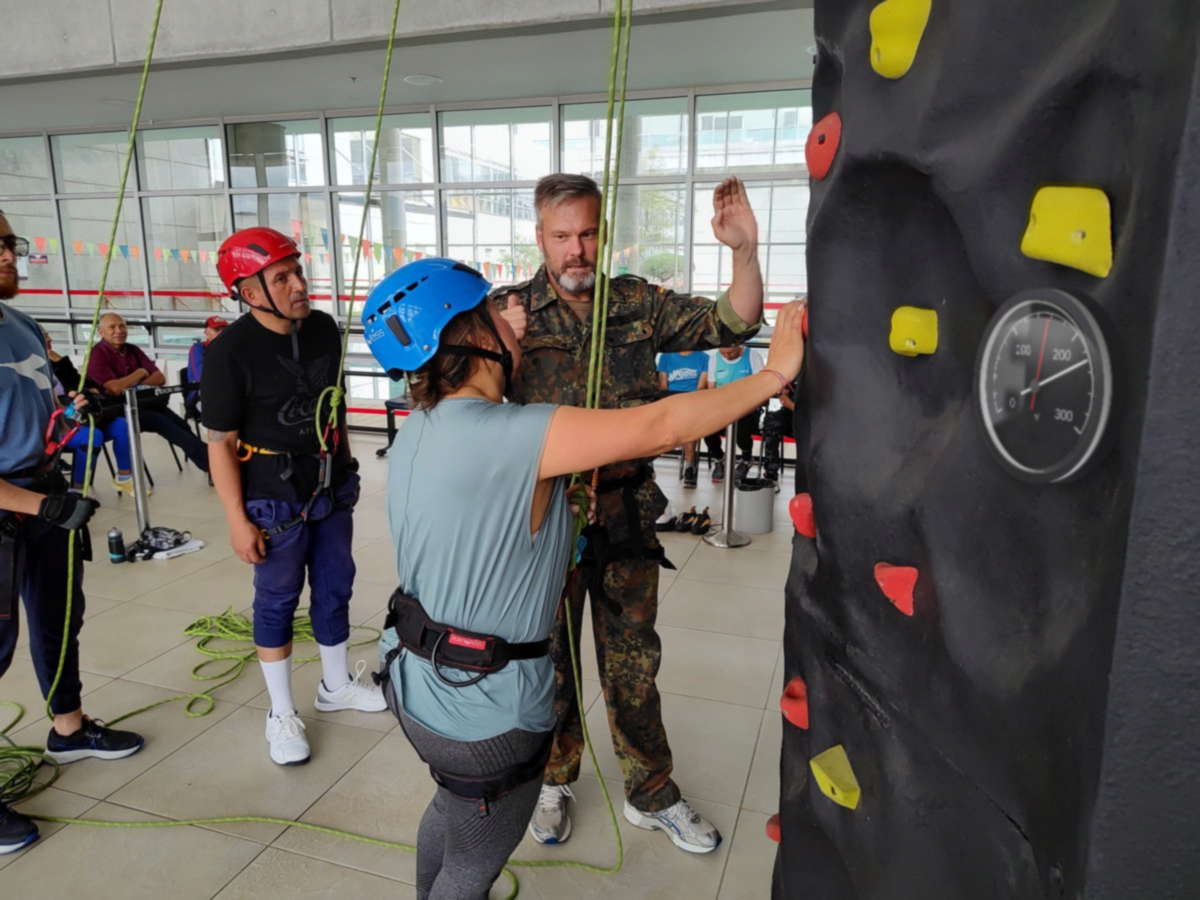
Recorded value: 230 V
